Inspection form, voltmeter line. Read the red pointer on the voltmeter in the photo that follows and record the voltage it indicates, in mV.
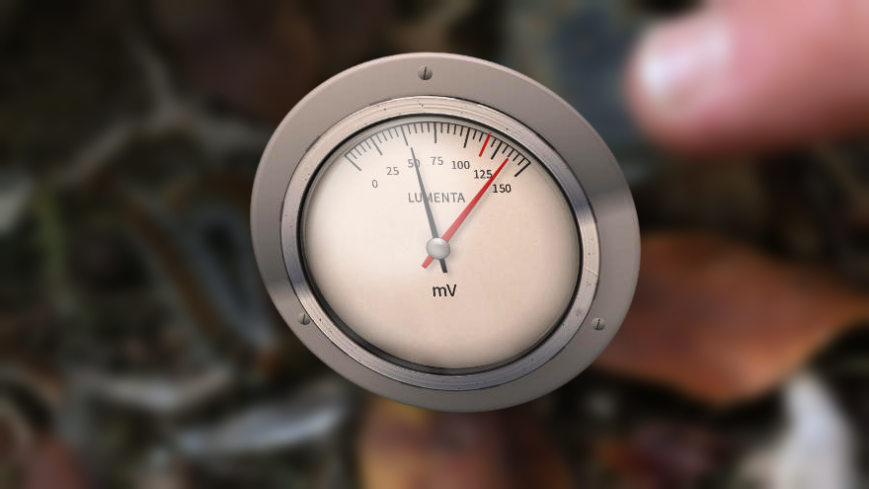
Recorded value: 135 mV
